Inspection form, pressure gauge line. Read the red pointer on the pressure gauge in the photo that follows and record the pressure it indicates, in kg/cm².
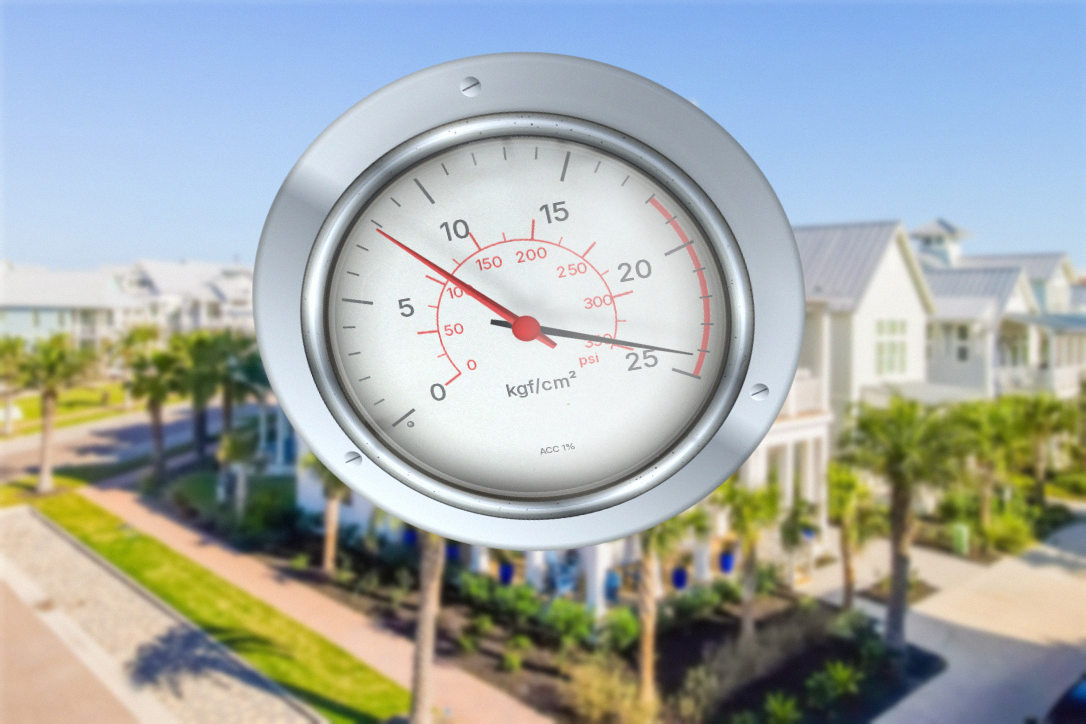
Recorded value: 8 kg/cm²
